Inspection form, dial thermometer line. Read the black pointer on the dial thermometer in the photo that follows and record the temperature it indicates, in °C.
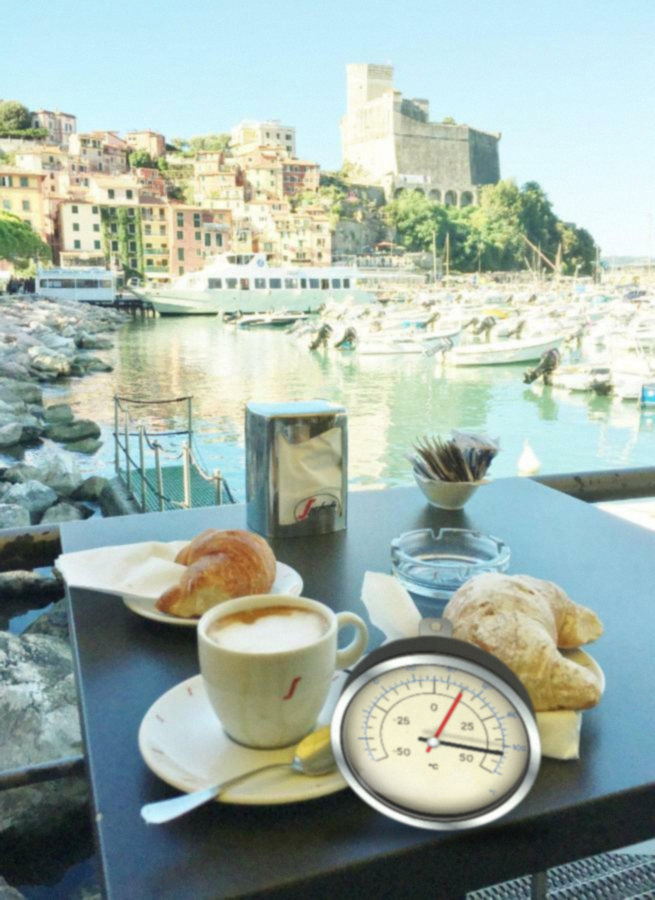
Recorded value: 40 °C
